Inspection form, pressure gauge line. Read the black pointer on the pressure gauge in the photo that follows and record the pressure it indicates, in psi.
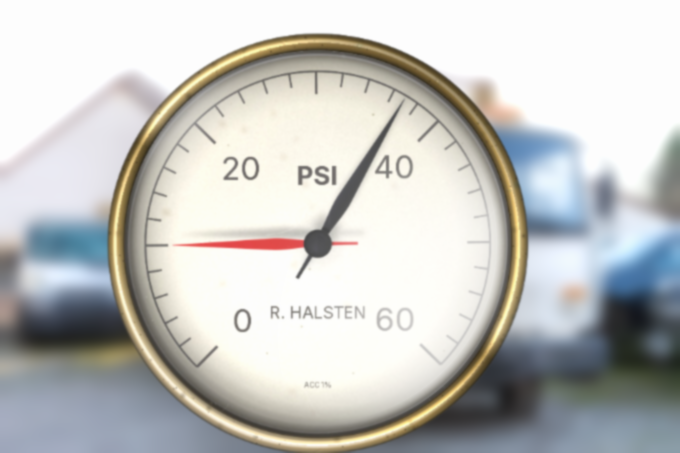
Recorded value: 37 psi
